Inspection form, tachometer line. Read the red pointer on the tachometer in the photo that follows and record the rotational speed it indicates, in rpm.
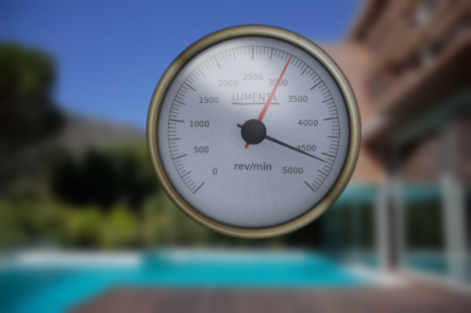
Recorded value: 3000 rpm
